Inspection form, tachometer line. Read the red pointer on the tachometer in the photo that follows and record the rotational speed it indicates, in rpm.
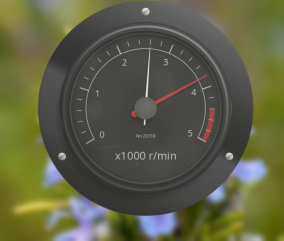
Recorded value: 3800 rpm
